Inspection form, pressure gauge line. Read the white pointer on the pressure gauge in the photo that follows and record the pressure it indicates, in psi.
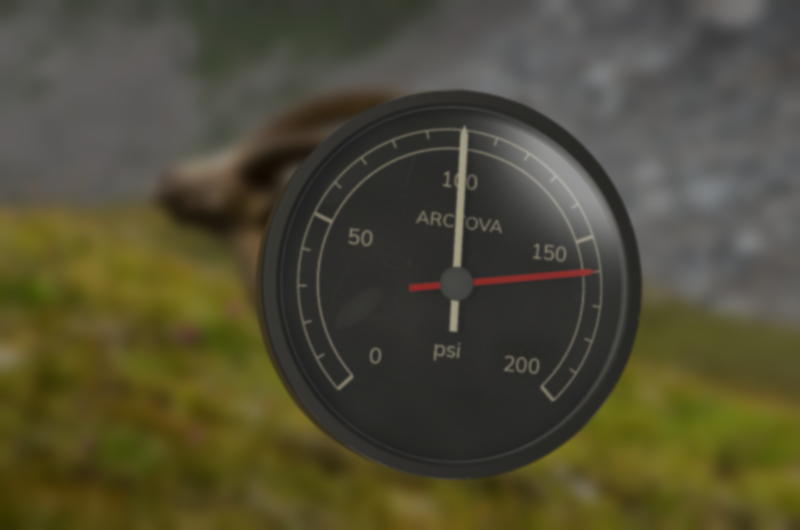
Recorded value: 100 psi
